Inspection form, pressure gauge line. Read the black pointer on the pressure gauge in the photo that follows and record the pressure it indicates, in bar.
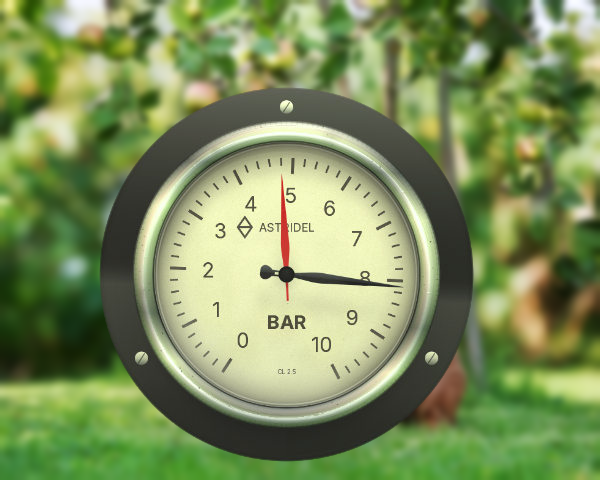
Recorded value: 8.1 bar
